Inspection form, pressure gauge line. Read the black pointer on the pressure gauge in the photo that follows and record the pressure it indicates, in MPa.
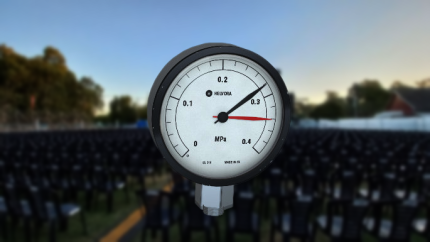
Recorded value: 0.28 MPa
